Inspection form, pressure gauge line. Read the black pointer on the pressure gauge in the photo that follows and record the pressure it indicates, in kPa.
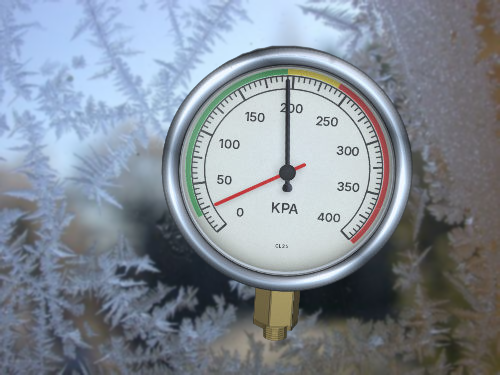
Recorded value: 195 kPa
